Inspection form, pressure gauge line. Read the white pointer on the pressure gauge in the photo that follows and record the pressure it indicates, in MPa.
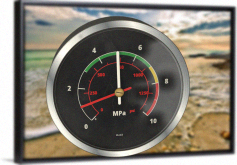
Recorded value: 5 MPa
